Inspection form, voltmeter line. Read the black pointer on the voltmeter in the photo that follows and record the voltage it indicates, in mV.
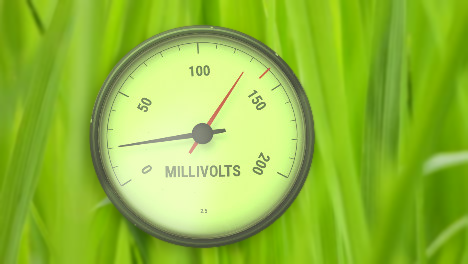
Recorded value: 20 mV
